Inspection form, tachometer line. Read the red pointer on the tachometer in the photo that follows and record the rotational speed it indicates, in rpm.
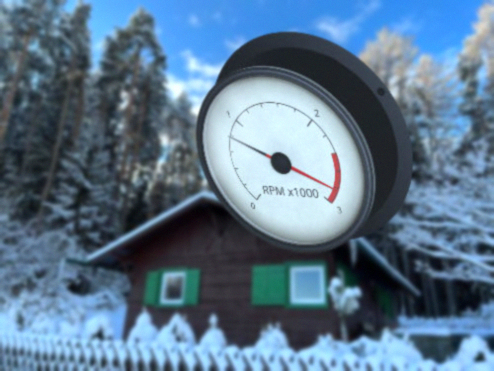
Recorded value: 2800 rpm
